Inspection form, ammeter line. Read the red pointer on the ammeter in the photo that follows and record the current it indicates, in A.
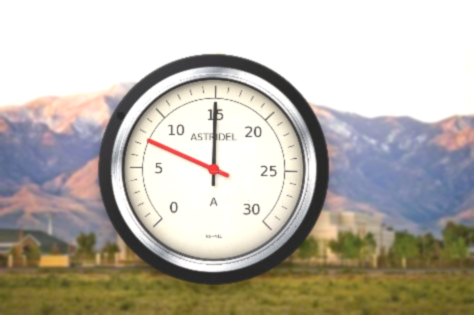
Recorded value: 7.5 A
